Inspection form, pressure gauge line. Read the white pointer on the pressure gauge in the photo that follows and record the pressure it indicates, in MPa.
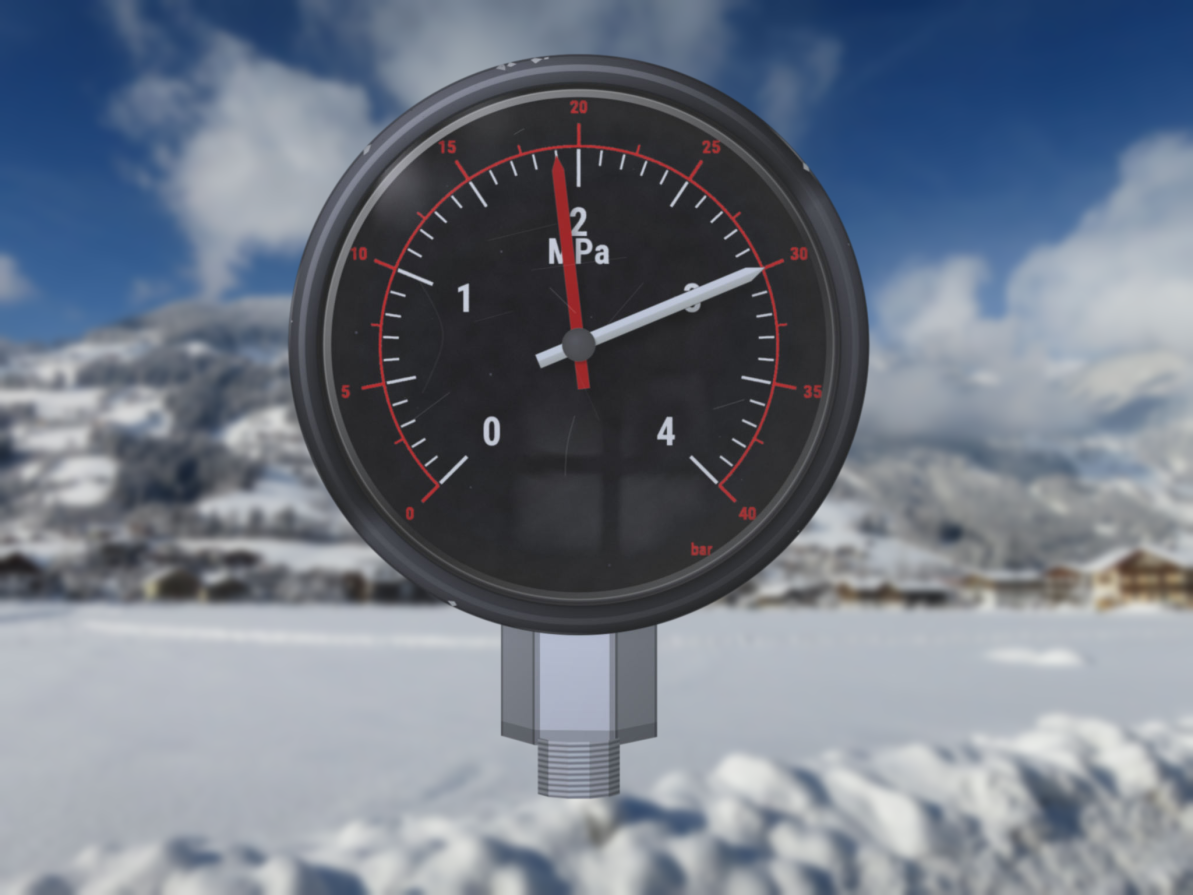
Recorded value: 3 MPa
